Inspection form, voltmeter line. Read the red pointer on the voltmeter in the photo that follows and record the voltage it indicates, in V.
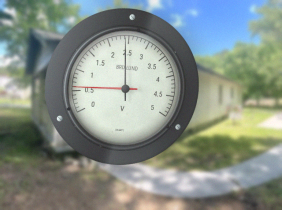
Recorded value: 0.6 V
